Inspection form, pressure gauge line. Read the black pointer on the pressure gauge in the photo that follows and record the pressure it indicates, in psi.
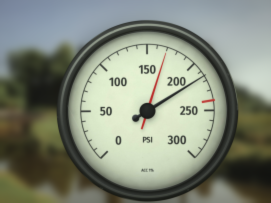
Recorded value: 215 psi
